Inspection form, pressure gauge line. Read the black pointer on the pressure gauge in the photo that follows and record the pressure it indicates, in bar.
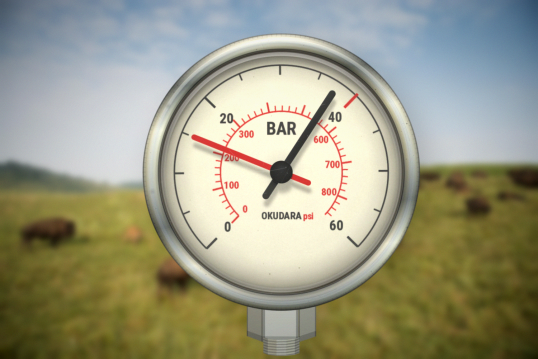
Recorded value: 37.5 bar
